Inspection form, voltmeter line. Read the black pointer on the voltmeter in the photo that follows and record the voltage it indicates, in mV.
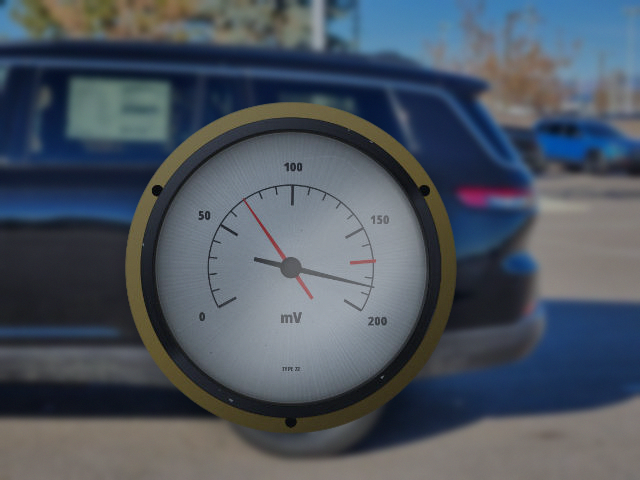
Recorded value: 185 mV
